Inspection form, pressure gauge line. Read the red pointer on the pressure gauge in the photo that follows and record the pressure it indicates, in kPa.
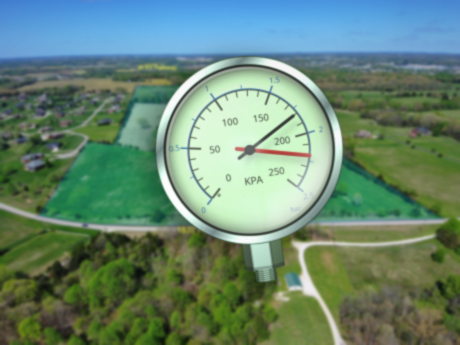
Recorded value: 220 kPa
